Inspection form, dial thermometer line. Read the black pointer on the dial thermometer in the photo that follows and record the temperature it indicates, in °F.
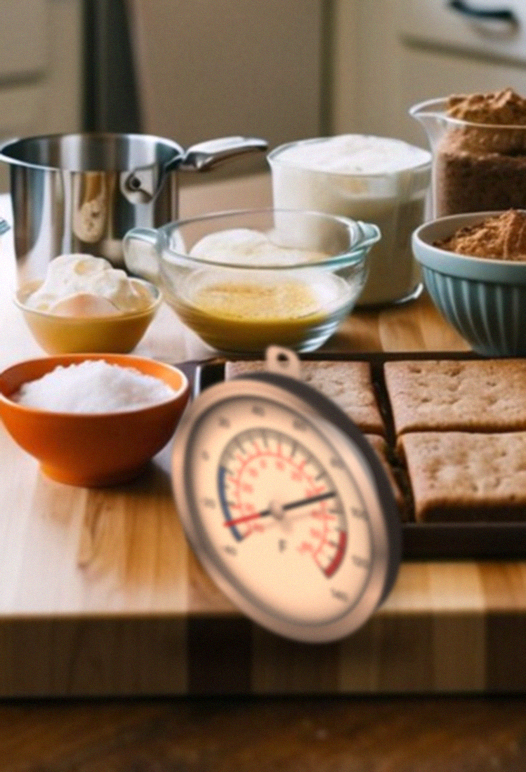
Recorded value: 90 °F
